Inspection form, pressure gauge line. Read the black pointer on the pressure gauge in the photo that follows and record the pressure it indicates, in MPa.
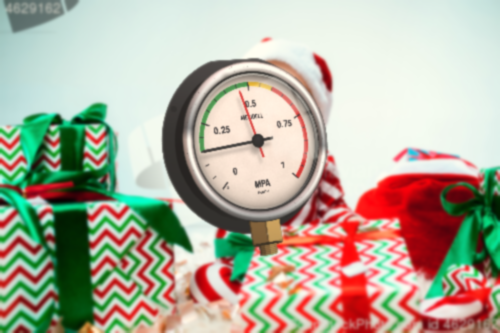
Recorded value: 0.15 MPa
